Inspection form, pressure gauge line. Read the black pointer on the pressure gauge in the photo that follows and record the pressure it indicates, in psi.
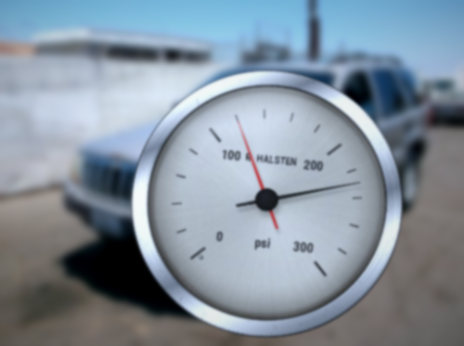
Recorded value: 230 psi
